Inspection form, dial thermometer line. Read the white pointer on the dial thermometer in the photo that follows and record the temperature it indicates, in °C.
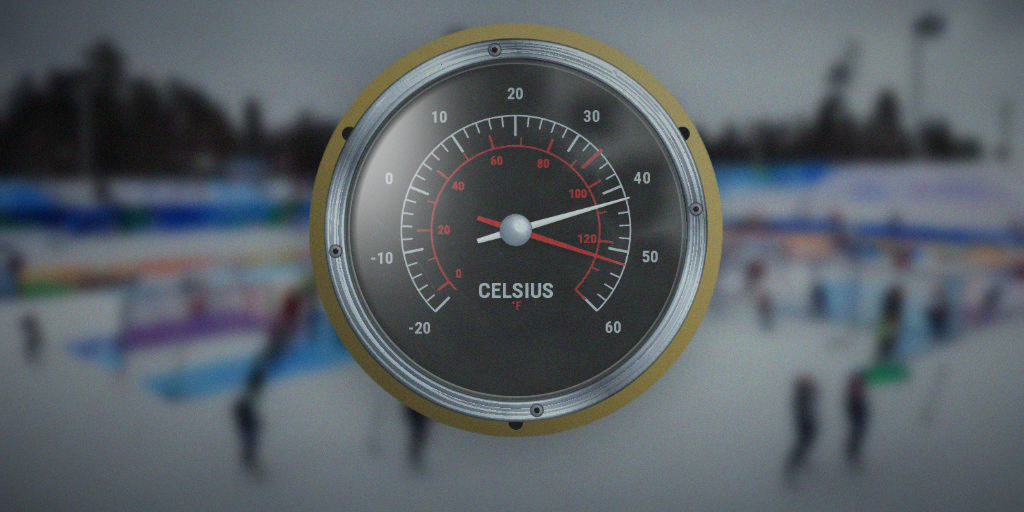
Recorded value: 42 °C
